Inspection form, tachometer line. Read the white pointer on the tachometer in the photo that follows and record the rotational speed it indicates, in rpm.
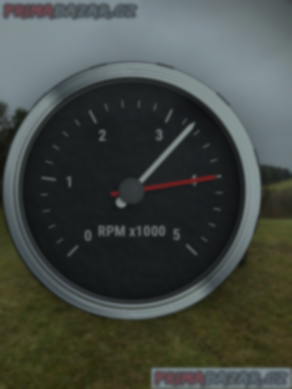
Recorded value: 3300 rpm
